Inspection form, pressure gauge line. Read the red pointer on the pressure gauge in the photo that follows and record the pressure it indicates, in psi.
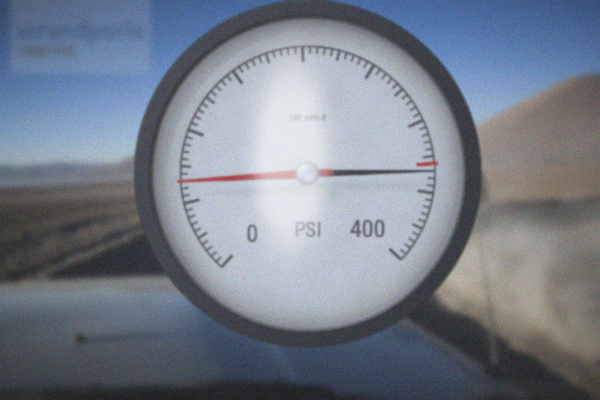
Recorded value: 65 psi
